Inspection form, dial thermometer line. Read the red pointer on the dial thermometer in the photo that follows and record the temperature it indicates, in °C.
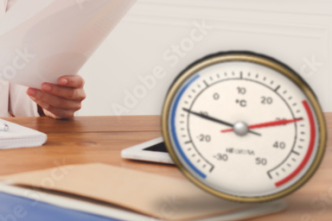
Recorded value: 30 °C
